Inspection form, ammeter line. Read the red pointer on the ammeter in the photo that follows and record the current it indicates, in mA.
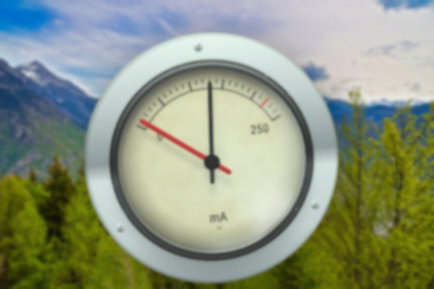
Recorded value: 10 mA
